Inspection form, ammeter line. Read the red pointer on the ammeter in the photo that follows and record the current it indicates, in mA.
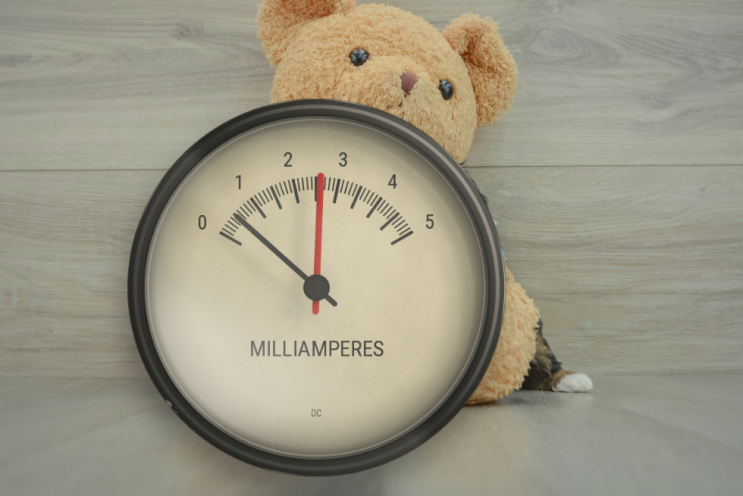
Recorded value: 2.6 mA
